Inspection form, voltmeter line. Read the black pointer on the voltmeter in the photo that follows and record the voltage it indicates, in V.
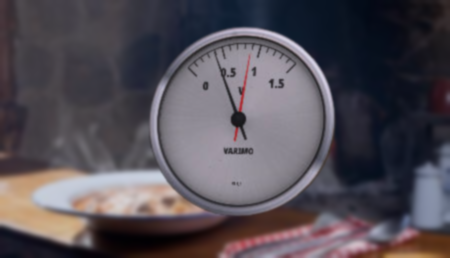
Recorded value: 0.4 V
